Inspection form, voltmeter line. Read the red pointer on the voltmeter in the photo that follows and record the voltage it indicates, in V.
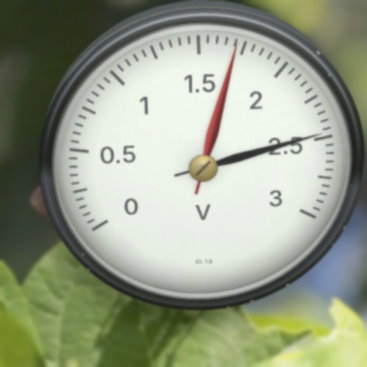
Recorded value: 1.7 V
